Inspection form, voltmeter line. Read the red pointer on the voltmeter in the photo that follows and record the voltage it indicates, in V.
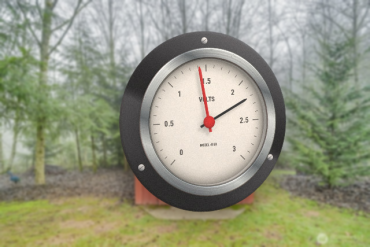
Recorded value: 1.4 V
